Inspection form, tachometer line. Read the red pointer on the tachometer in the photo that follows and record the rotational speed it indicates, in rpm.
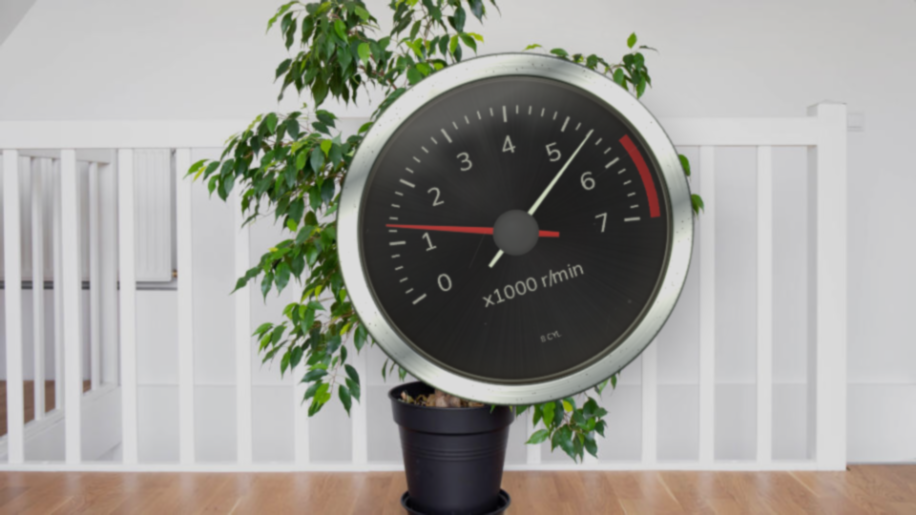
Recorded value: 1300 rpm
